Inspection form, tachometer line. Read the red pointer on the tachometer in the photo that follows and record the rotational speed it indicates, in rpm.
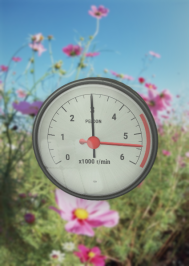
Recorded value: 5375 rpm
